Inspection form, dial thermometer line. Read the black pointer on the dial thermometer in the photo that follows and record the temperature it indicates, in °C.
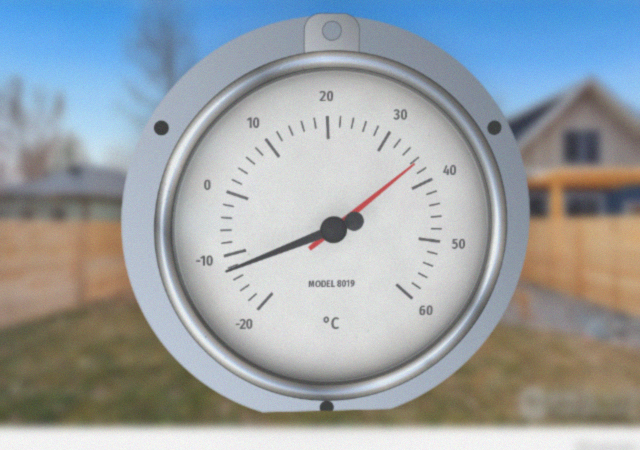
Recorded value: -12 °C
